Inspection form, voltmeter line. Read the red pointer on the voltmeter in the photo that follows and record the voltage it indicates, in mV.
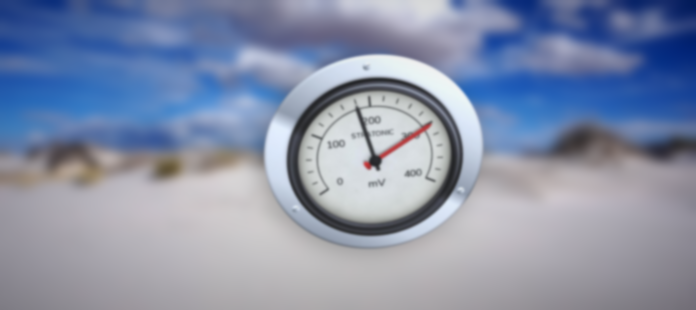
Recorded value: 300 mV
